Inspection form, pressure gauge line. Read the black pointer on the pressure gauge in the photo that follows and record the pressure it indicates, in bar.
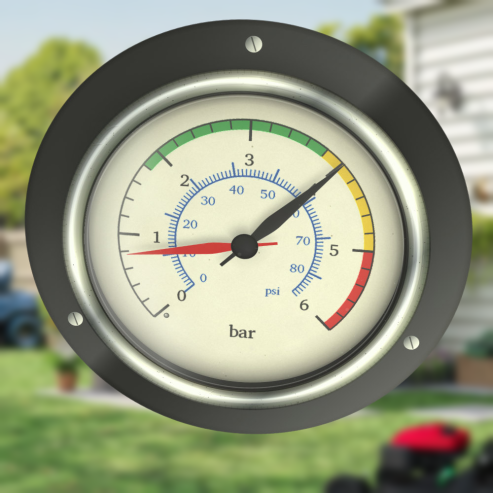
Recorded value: 4 bar
